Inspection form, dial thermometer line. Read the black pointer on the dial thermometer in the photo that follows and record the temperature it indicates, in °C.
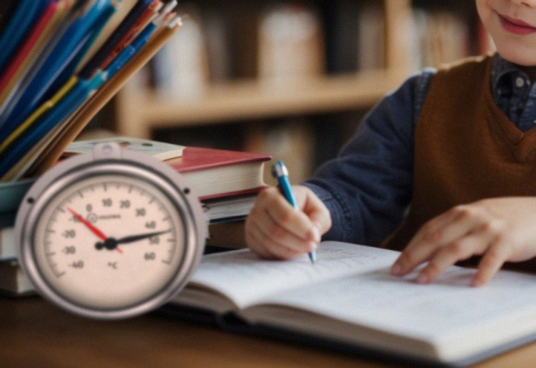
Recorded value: 45 °C
